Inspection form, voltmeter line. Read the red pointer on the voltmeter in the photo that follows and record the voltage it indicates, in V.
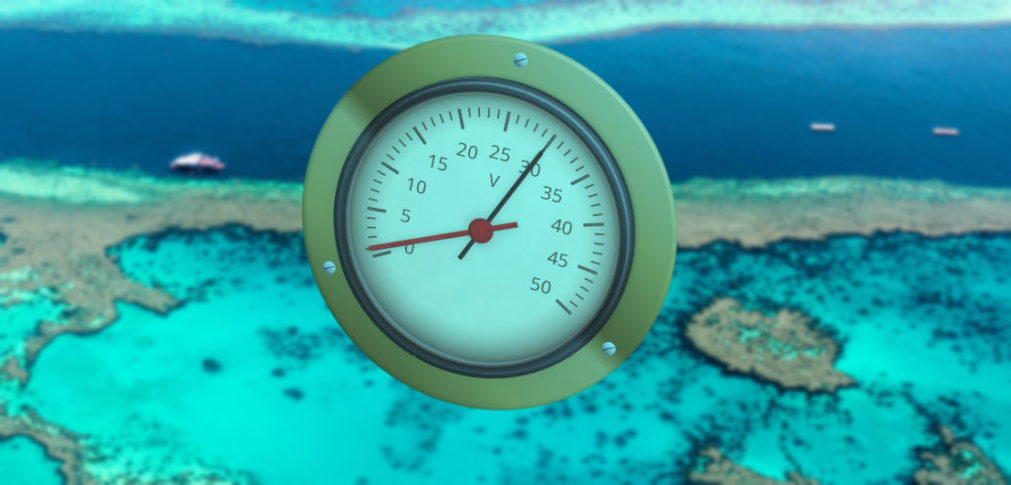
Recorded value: 1 V
